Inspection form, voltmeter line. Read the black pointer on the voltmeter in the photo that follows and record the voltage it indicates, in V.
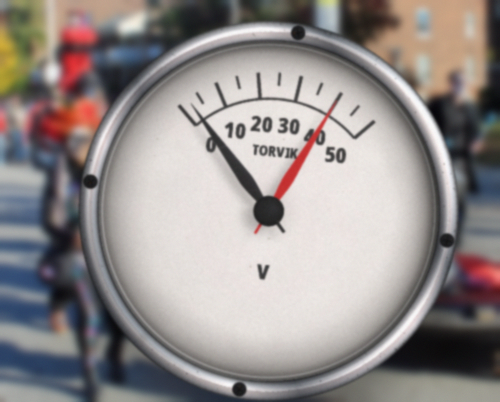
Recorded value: 2.5 V
